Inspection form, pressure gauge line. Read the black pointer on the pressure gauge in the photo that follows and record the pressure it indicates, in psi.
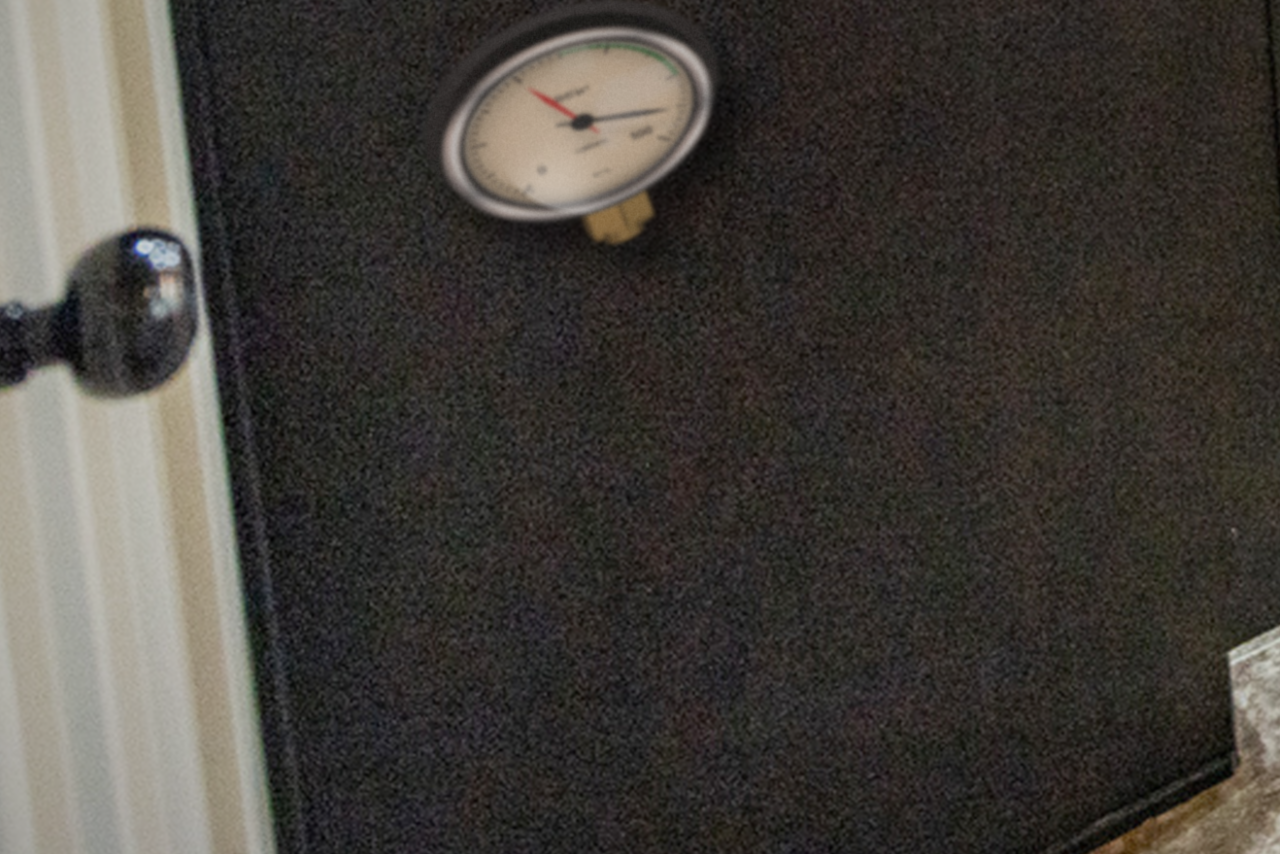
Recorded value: 90 psi
